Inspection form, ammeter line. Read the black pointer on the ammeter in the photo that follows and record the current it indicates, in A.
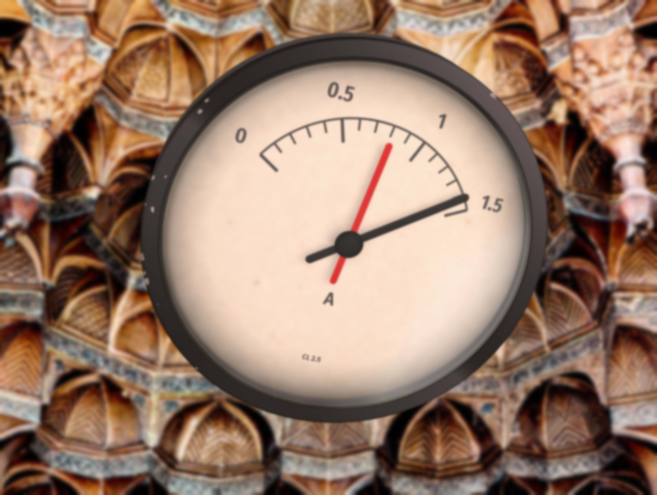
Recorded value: 1.4 A
